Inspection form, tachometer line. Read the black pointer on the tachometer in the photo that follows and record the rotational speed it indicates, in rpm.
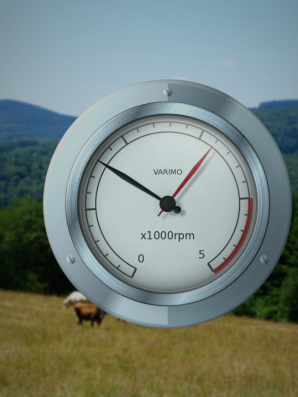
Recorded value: 1600 rpm
